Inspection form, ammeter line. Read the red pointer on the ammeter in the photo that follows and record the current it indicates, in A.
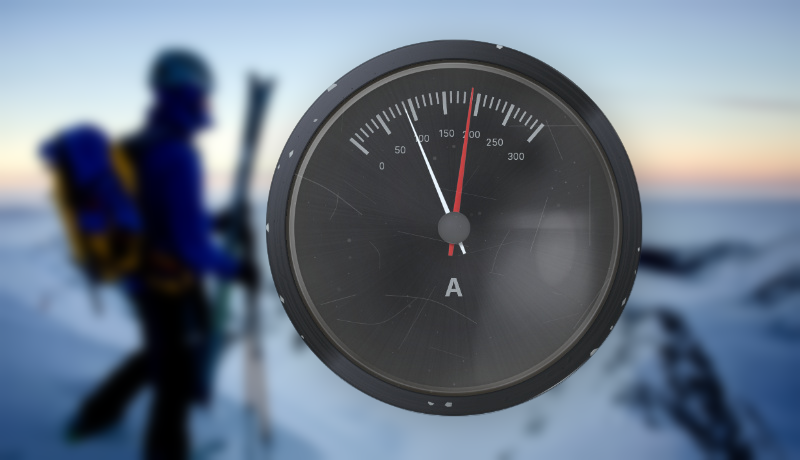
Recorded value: 190 A
